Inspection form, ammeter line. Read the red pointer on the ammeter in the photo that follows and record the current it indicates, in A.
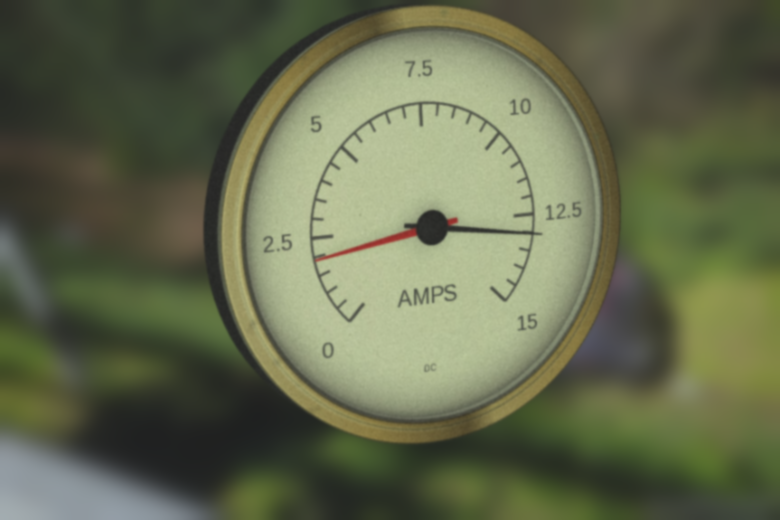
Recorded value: 2 A
